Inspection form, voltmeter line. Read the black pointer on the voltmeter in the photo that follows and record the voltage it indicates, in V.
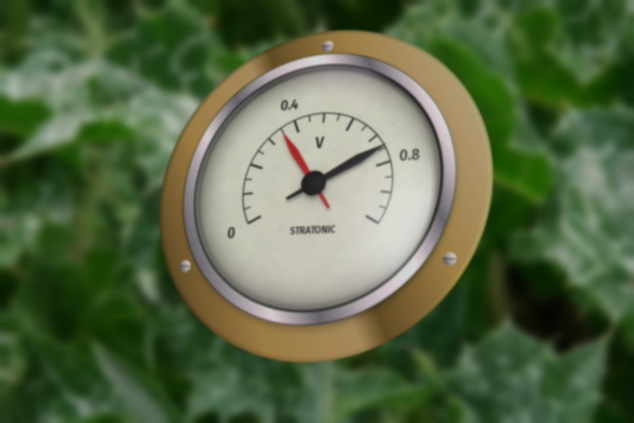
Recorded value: 0.75 V
